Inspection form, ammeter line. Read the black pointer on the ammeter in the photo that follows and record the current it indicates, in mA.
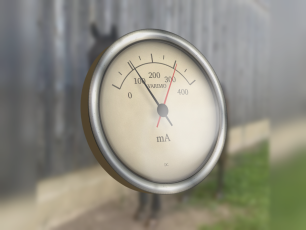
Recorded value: 100 mA
